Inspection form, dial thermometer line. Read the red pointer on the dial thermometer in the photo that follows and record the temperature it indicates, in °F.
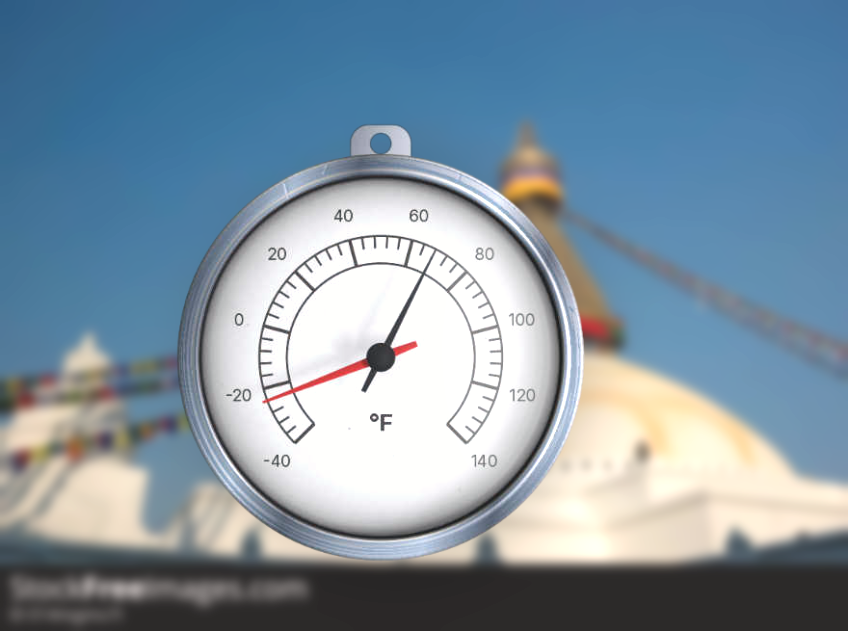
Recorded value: -24 °F
